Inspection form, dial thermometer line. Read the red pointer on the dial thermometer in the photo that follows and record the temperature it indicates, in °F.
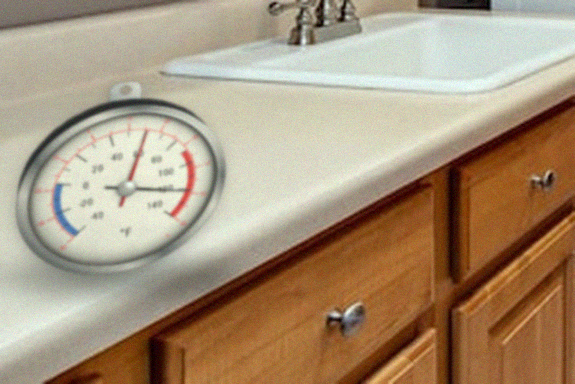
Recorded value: 60 °F
